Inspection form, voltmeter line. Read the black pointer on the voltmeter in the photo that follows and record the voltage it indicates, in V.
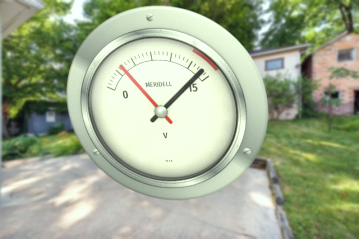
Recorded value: 14 V
